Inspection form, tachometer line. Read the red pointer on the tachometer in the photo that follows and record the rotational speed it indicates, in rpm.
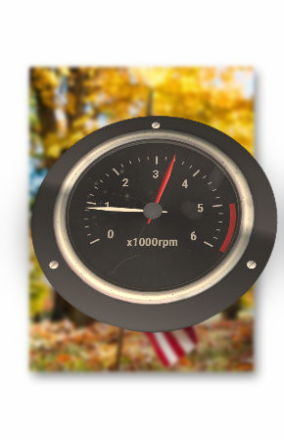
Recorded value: 3400 rpm
